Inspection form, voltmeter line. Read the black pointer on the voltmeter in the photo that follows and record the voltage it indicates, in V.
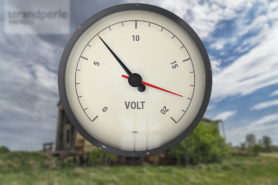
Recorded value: 7 V
